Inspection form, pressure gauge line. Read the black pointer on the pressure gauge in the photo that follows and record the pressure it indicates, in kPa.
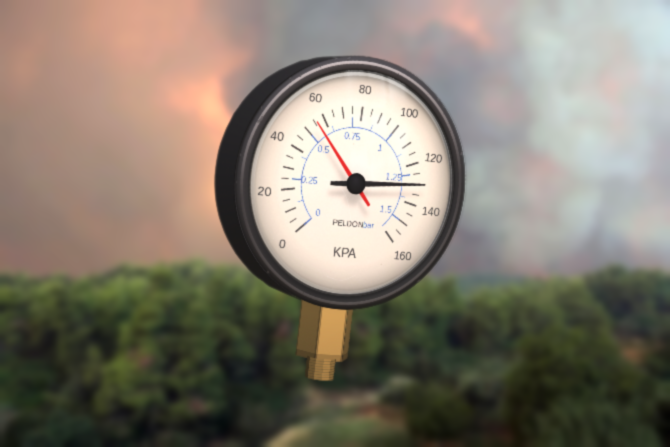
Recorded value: 130 kPa
